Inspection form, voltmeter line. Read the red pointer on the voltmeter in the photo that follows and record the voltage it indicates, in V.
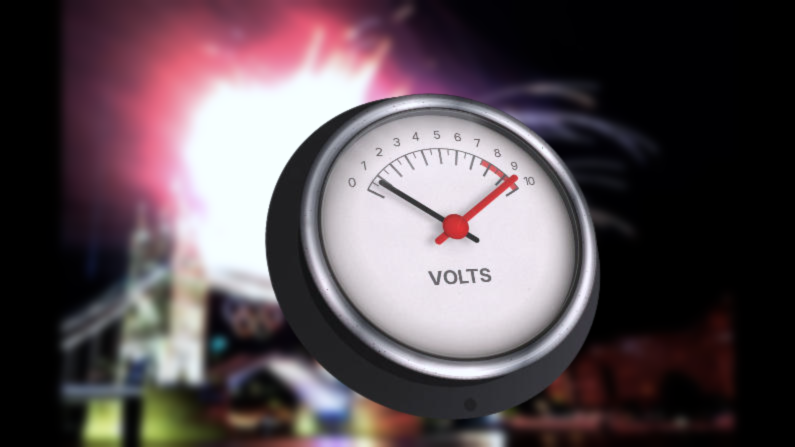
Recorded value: 9.5 V
